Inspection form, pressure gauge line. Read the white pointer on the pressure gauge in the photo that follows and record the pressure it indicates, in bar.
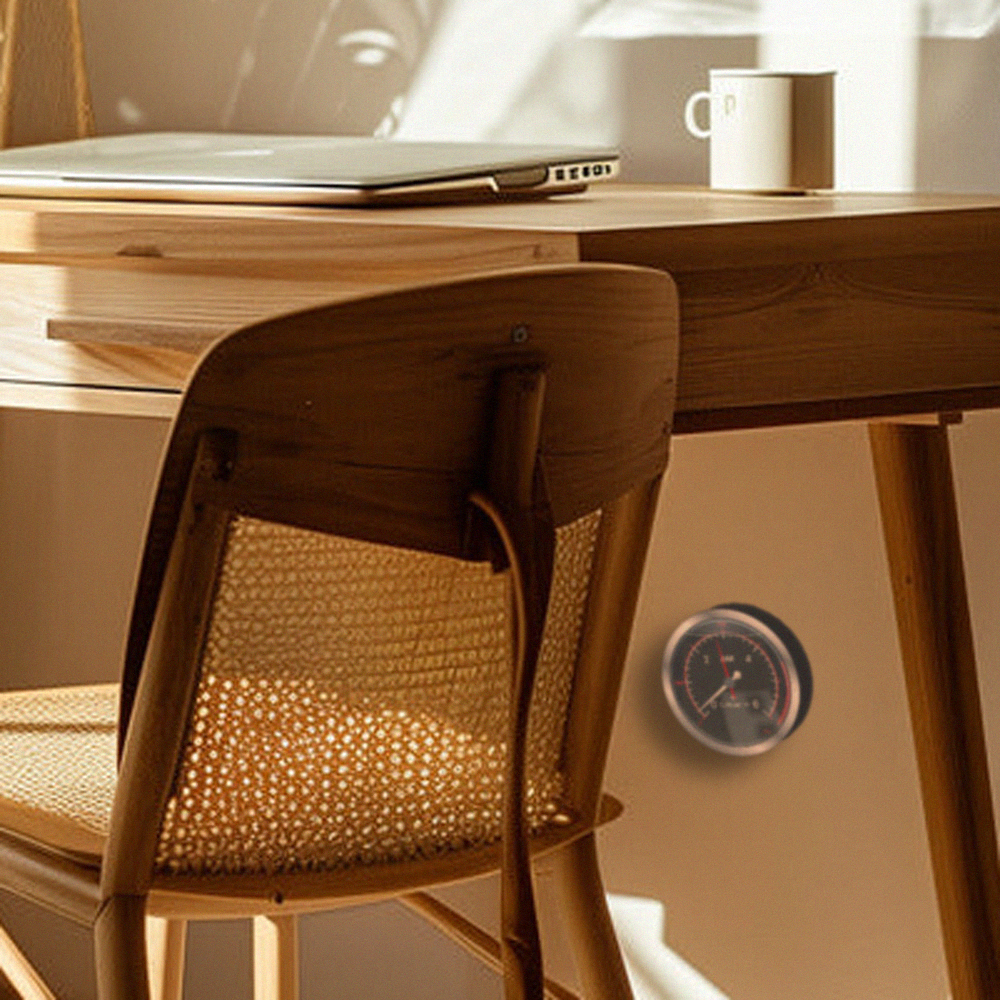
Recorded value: 0.2 bar
